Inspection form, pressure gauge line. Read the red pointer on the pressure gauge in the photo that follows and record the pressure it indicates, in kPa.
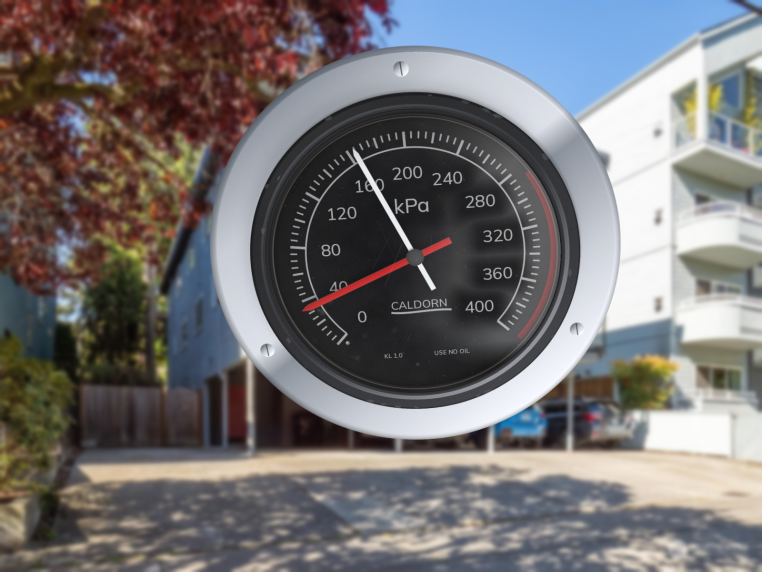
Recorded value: 35 kPa
